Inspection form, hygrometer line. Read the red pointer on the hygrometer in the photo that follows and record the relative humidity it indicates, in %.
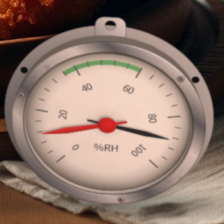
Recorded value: 12 %
